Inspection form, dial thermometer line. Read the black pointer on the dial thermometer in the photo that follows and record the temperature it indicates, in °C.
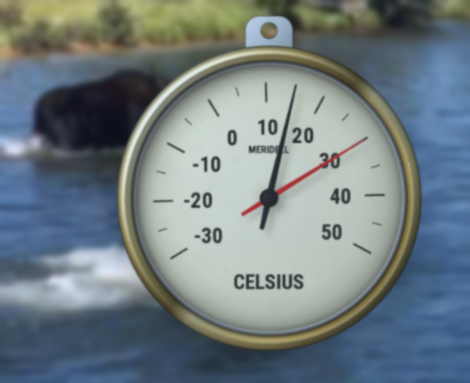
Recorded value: 15 °C
